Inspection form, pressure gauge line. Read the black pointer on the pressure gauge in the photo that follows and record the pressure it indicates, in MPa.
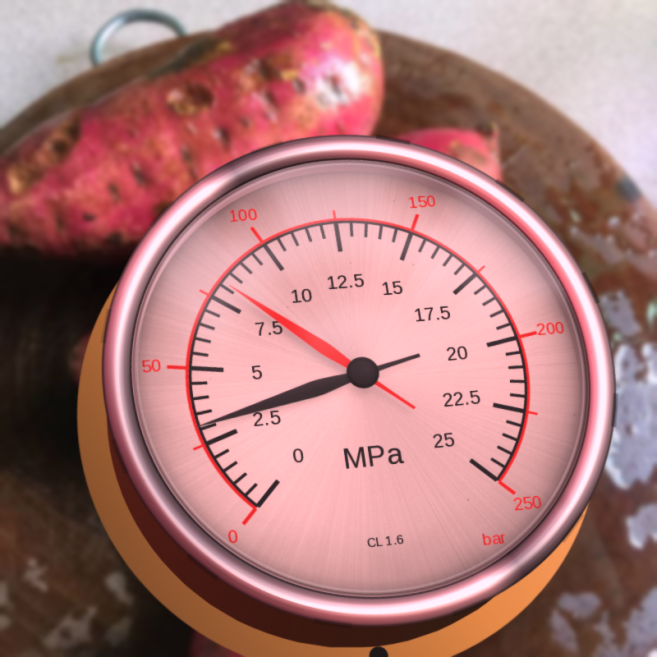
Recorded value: 3 MPa
